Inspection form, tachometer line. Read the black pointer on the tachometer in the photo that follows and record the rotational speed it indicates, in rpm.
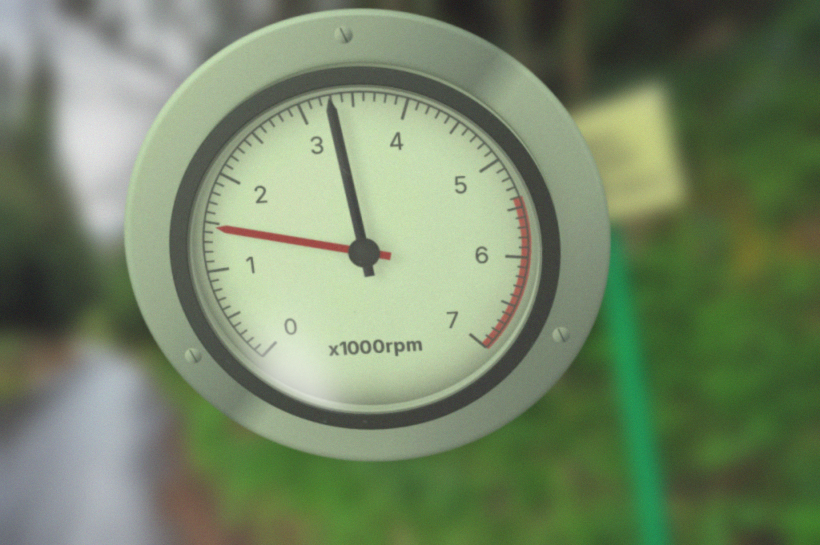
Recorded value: 3300 rpm
